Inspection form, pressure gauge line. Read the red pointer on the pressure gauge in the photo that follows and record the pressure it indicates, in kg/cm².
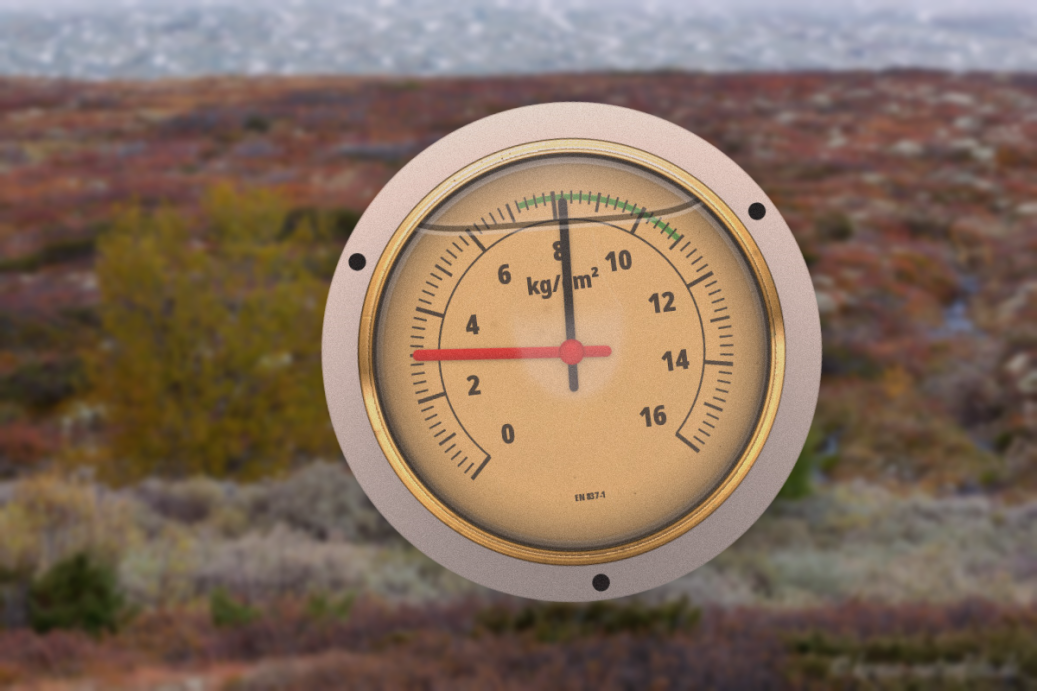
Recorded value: 3 kg/cm²
